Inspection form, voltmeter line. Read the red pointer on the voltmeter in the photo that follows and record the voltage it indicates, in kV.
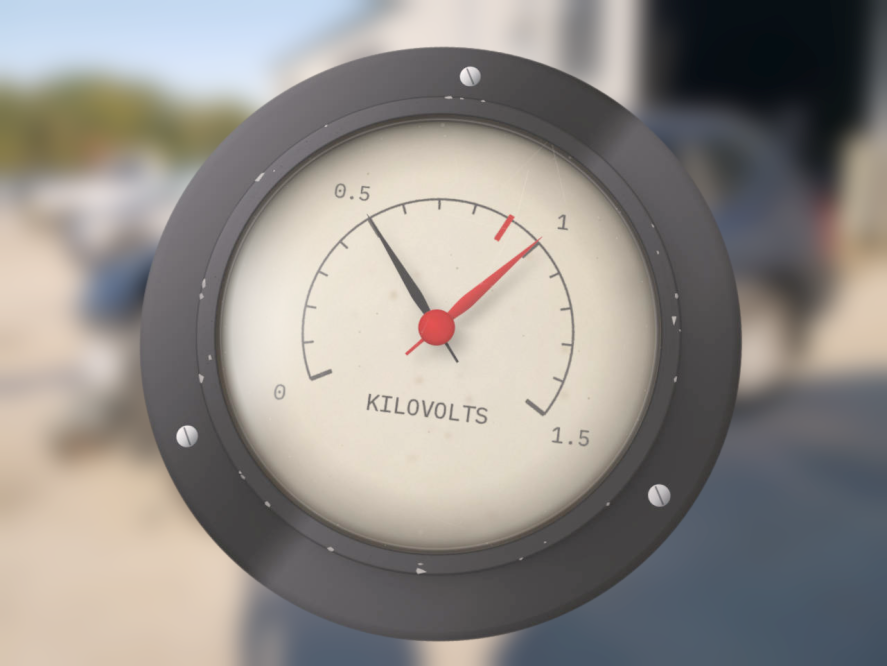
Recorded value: 1 kV
